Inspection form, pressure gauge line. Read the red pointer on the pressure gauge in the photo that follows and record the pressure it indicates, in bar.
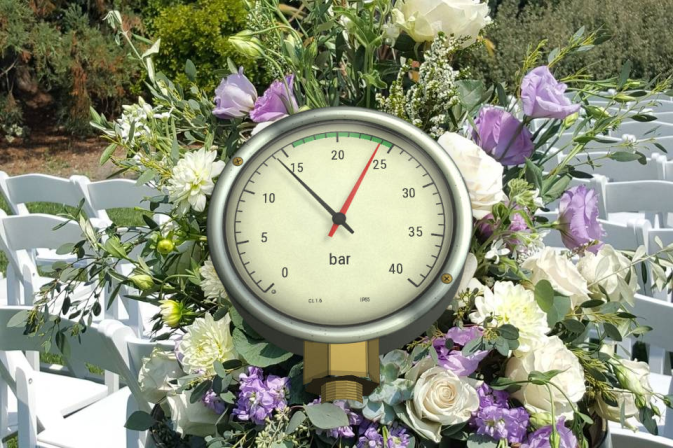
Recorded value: 24 bar
